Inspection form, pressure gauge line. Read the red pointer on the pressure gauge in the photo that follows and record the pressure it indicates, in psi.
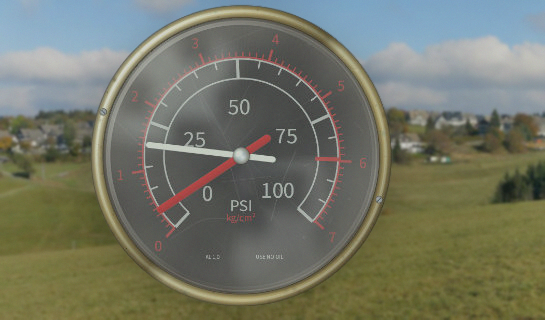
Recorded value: 5 psi
